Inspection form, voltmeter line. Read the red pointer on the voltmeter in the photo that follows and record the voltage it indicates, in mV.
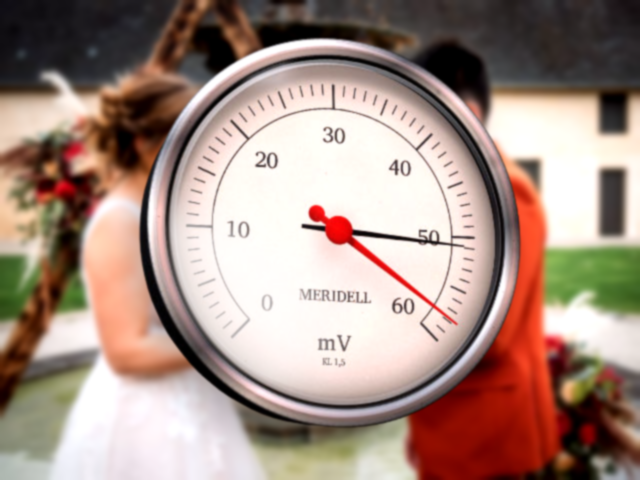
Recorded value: 58 mV
